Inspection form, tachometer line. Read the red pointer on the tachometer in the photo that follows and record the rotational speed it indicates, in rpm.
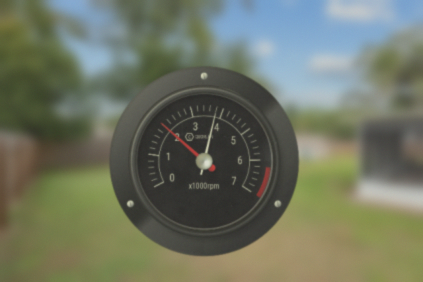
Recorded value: 2000 rpm
